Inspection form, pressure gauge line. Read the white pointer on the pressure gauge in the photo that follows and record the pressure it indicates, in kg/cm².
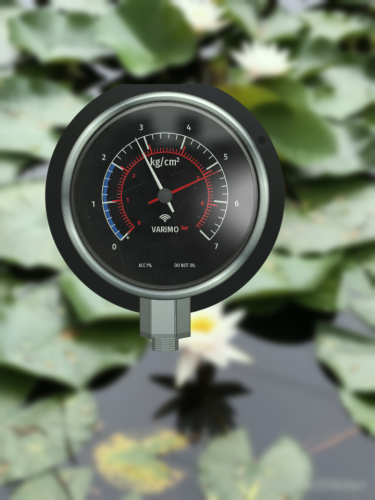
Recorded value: 2.8 kg/cm²
